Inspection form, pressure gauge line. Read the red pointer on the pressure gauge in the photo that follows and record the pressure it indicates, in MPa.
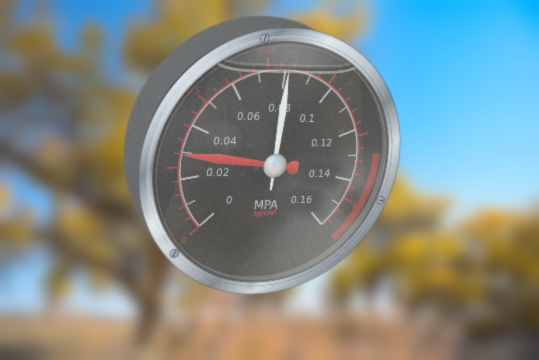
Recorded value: 0.03 MPa
